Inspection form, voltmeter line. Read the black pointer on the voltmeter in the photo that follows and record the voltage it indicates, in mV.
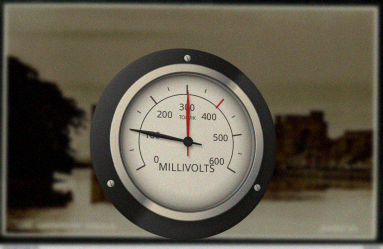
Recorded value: 100 mV
